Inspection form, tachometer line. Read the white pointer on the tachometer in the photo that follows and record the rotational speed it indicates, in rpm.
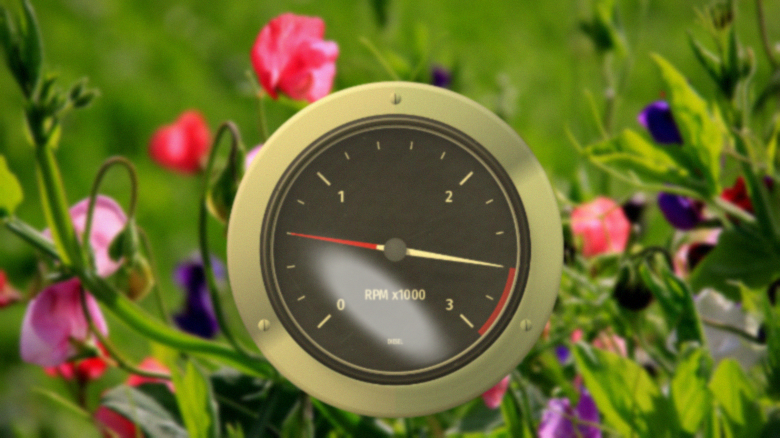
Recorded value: 2600 rpm
